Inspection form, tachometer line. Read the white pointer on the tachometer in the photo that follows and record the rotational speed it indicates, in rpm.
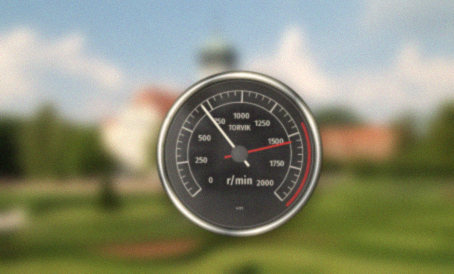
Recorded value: 700 rpm
